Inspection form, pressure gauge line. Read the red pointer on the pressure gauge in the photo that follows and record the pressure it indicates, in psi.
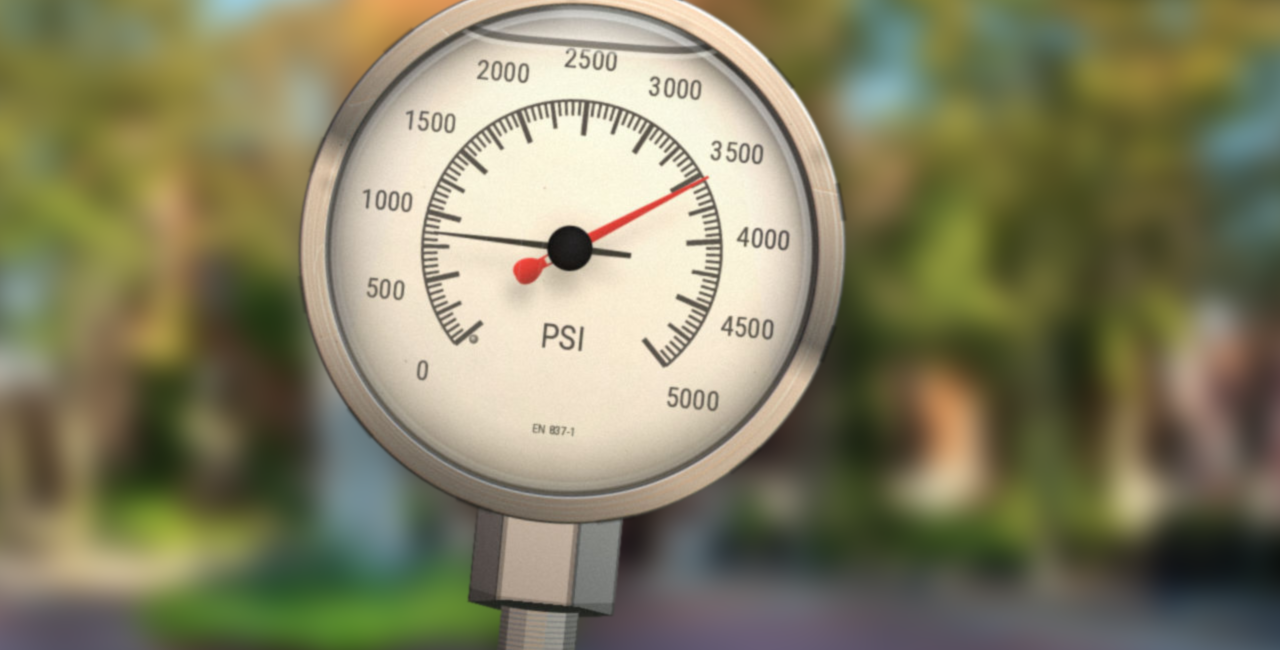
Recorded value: 3550 psi
